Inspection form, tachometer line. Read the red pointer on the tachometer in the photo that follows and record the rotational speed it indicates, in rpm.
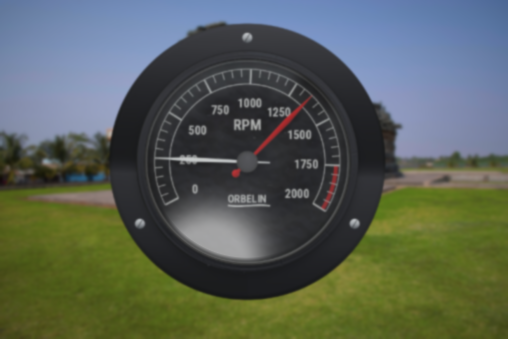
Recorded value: 1350 rpm
